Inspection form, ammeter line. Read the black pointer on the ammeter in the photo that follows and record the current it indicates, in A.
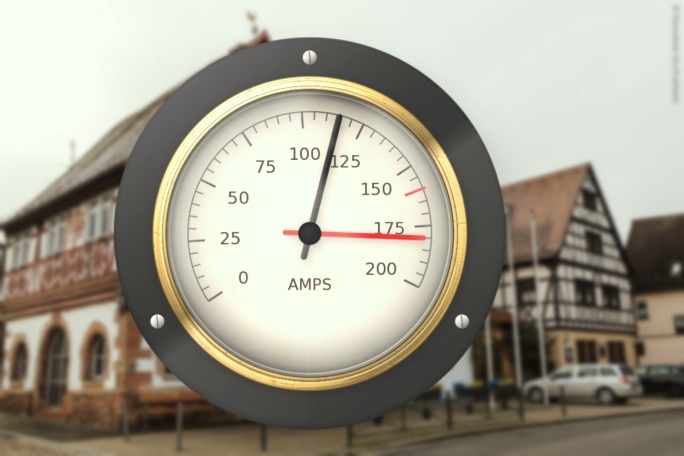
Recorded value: 115 A
